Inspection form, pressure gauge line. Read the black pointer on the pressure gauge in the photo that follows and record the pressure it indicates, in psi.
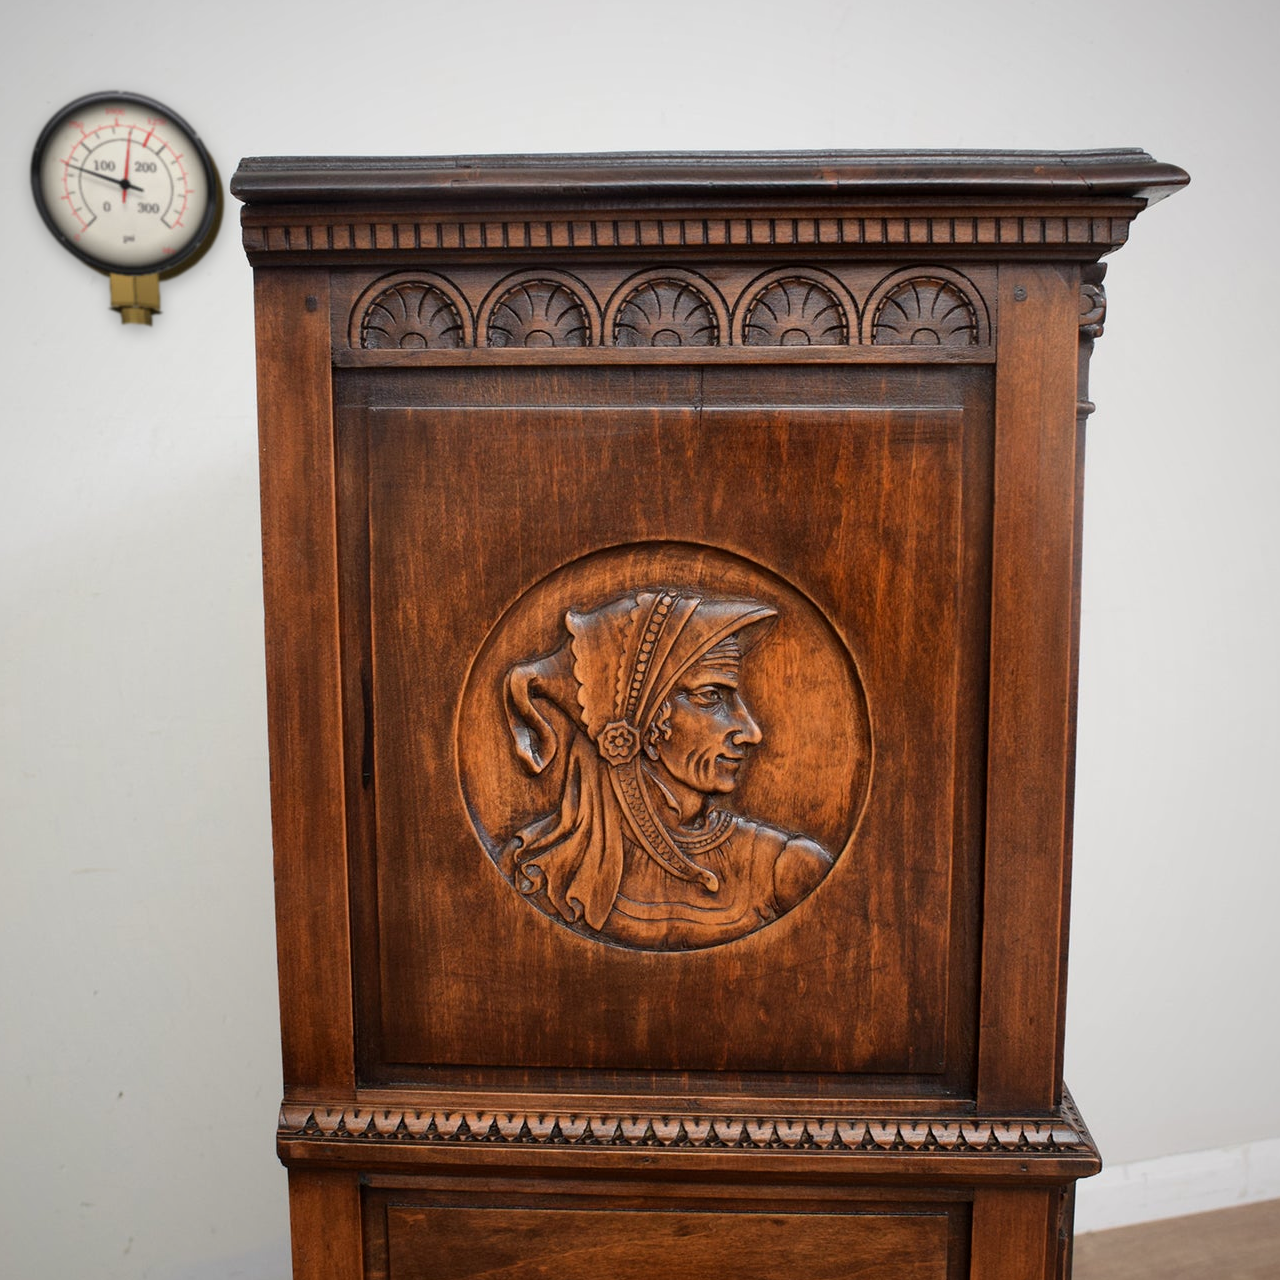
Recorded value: 70 psi
